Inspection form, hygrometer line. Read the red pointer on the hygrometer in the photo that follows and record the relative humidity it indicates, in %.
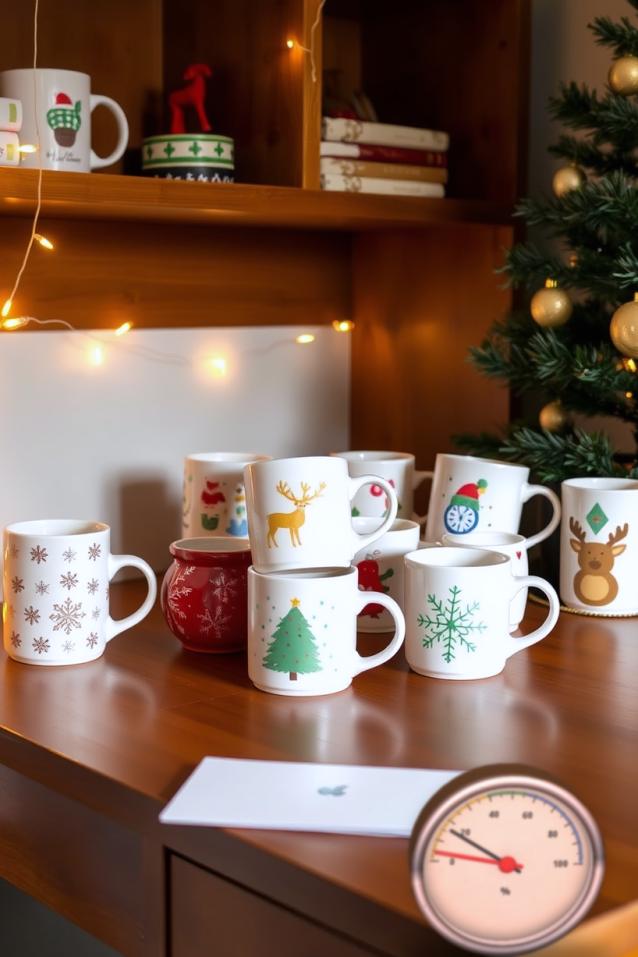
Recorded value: 5 %
